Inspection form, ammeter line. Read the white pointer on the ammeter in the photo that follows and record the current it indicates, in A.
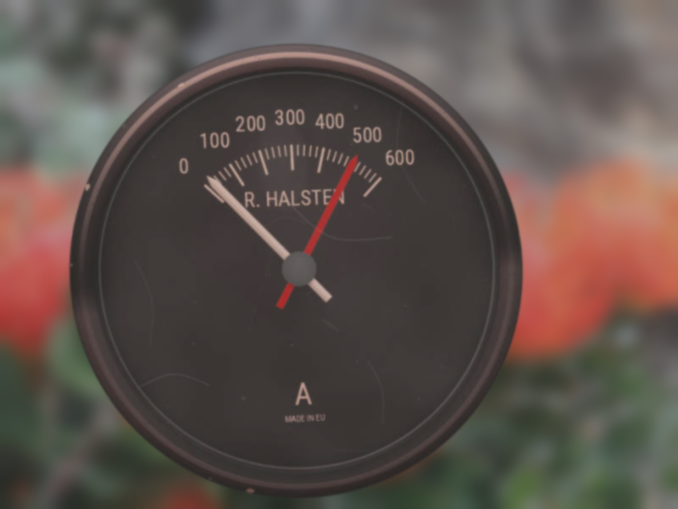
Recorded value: 20 A
